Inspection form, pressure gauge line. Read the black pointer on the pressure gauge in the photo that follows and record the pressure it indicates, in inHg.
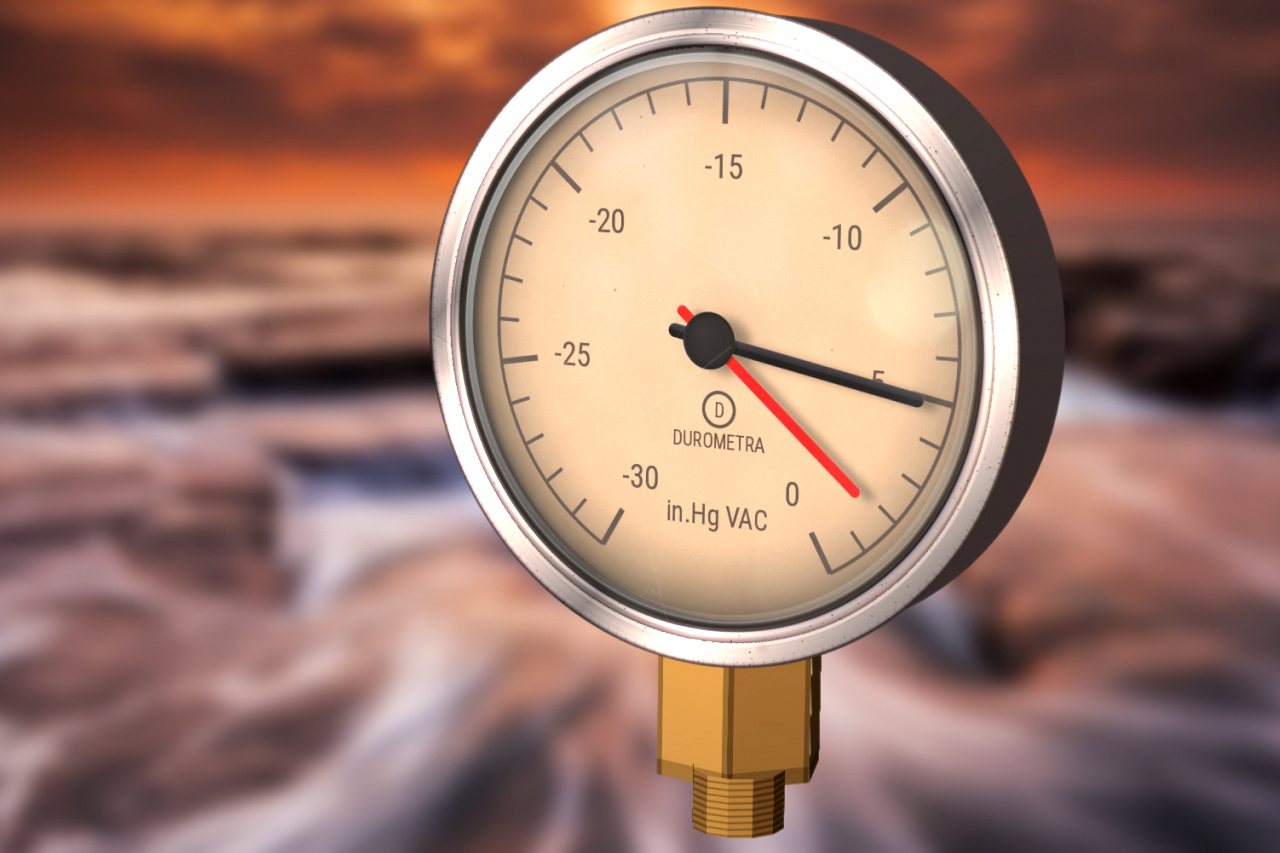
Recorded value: -5 inHg
